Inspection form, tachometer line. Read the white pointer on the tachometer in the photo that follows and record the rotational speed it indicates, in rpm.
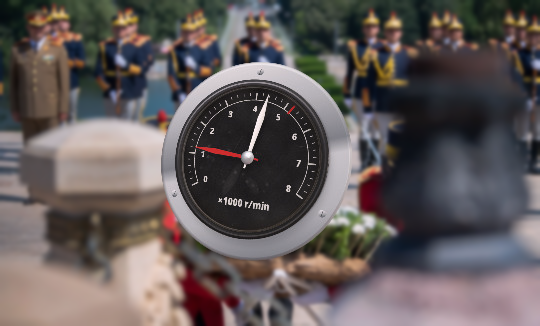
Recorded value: 4400 rpm
